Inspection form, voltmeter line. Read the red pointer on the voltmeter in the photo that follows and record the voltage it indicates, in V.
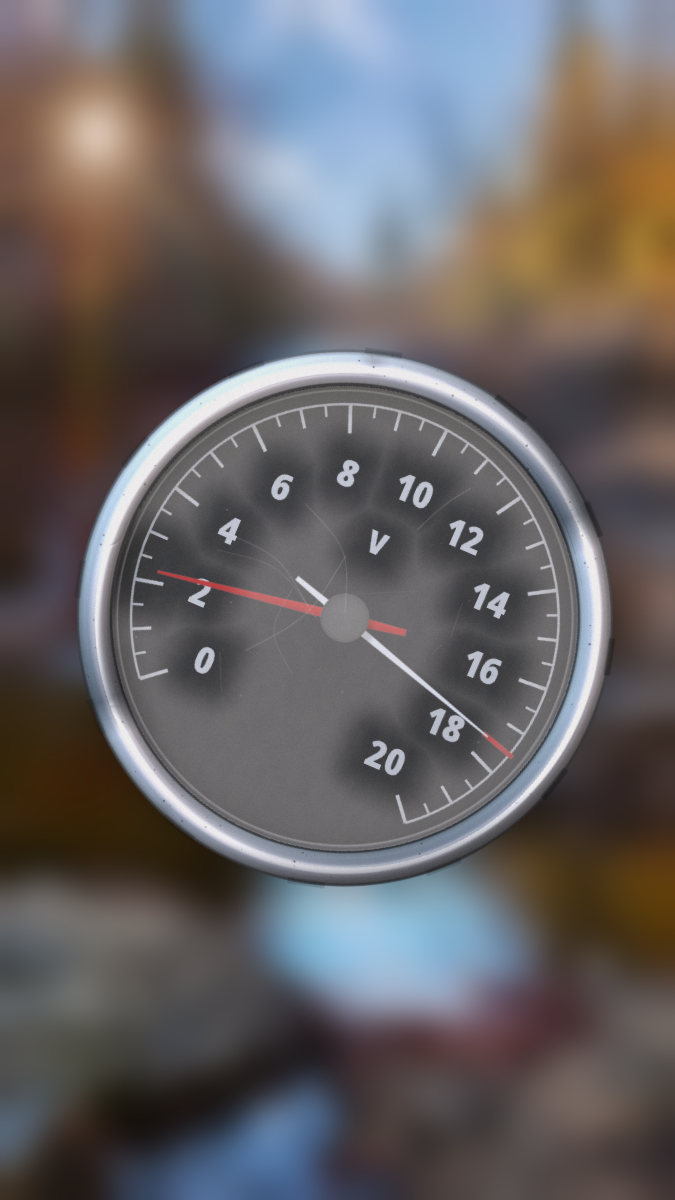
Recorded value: 2.25 V
